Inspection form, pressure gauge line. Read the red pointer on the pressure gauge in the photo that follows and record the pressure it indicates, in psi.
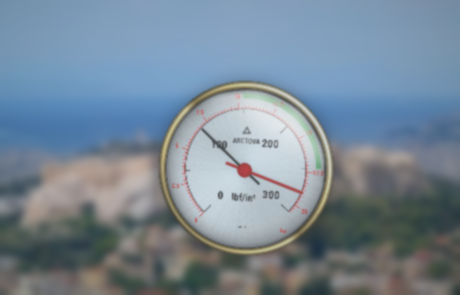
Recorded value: 275 psi
